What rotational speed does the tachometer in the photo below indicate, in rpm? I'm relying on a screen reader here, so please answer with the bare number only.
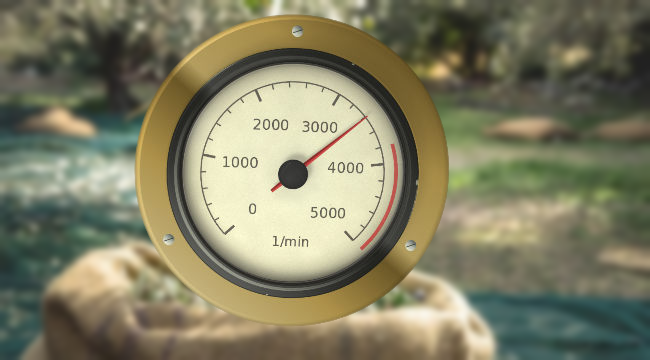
3400
